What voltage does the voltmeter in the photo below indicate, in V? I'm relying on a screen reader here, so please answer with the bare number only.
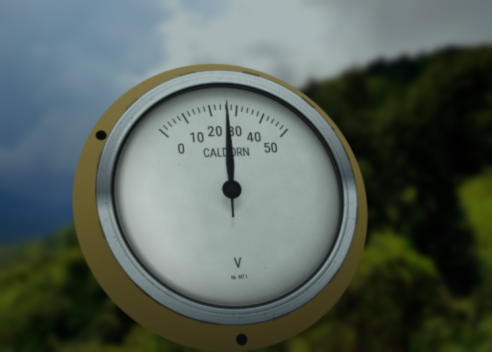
26
